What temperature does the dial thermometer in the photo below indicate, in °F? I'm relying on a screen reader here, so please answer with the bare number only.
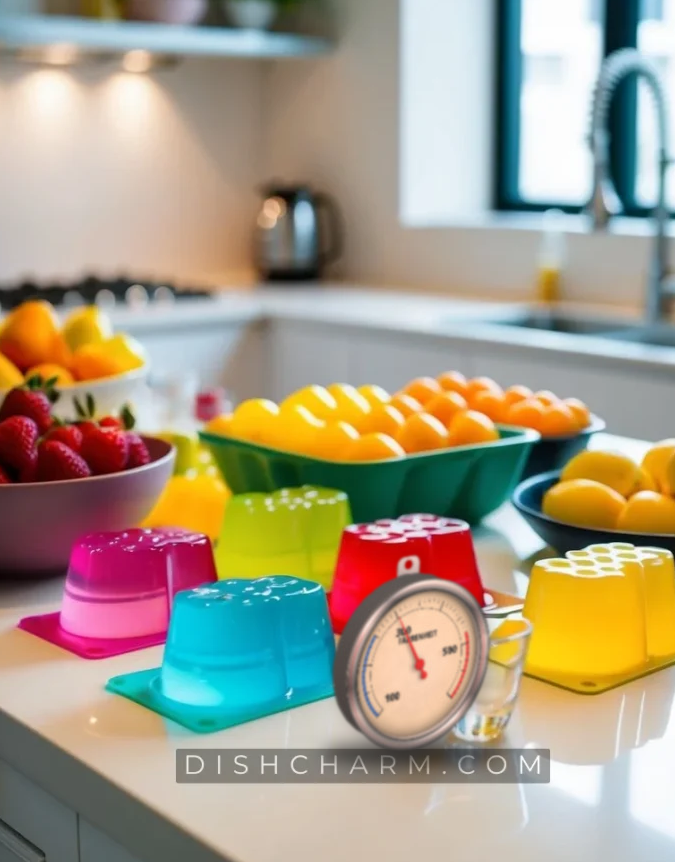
300
